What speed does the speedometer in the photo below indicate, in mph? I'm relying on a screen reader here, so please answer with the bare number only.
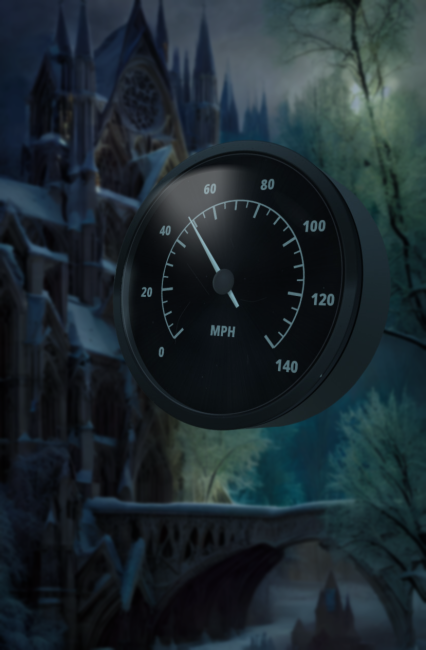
50
